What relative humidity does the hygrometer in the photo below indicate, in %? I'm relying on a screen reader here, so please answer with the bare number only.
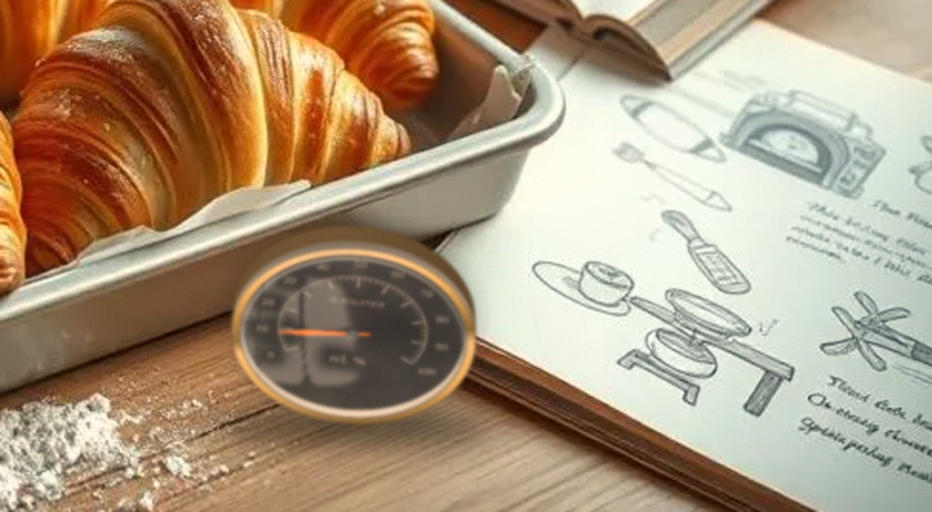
10
